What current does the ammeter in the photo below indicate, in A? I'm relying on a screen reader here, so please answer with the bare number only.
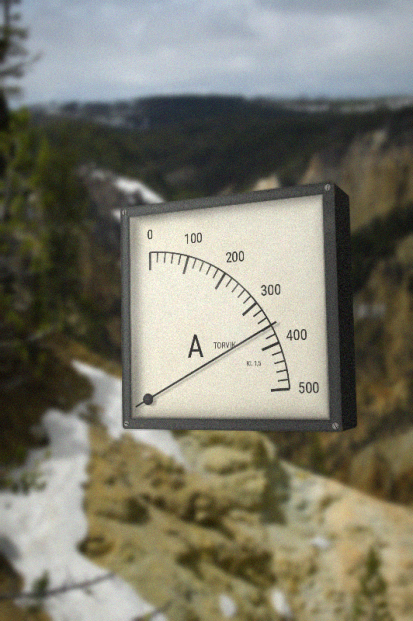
360
